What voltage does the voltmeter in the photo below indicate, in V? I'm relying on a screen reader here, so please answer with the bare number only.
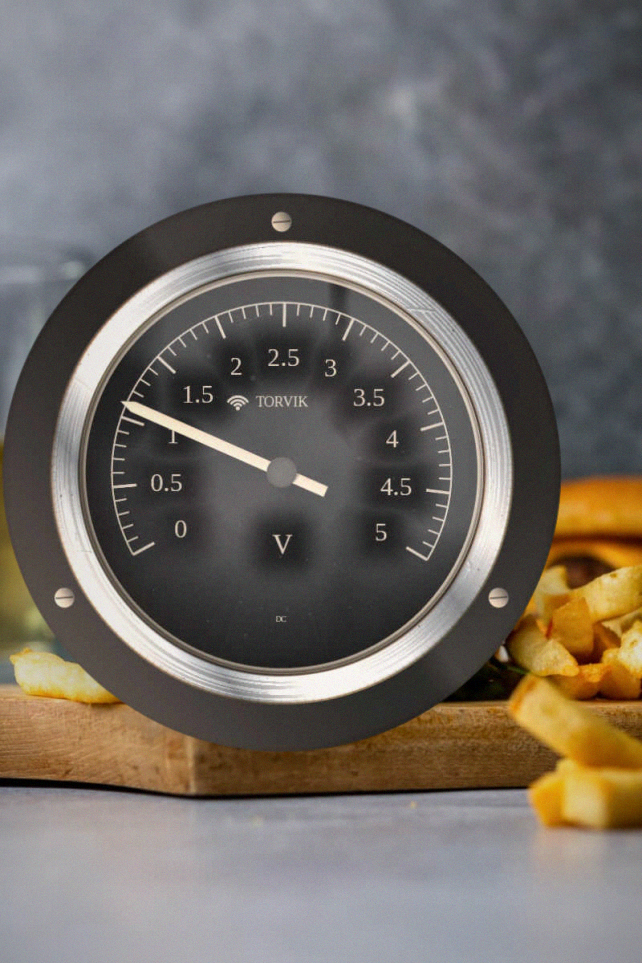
1.1
